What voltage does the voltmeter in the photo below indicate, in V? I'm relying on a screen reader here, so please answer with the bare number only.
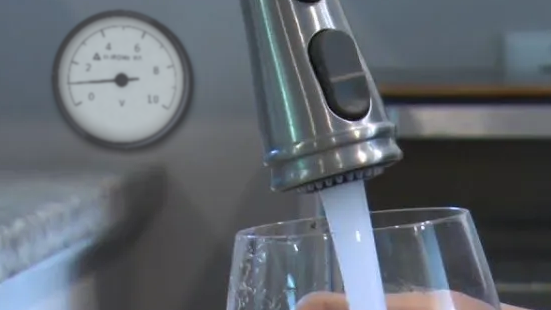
1
